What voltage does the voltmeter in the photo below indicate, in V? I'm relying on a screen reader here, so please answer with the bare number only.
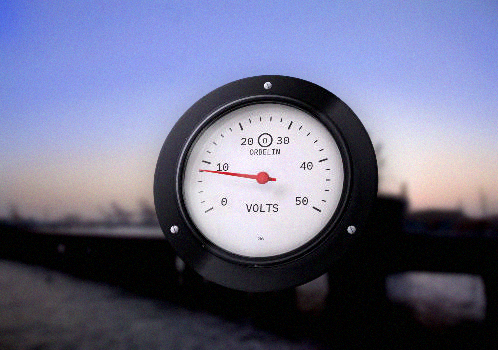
8
